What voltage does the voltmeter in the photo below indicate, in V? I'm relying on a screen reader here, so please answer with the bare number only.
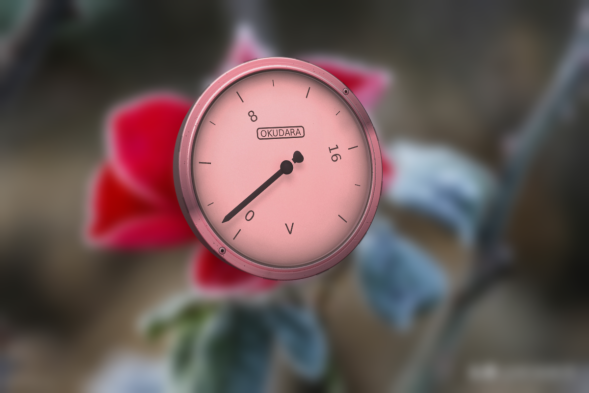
1
